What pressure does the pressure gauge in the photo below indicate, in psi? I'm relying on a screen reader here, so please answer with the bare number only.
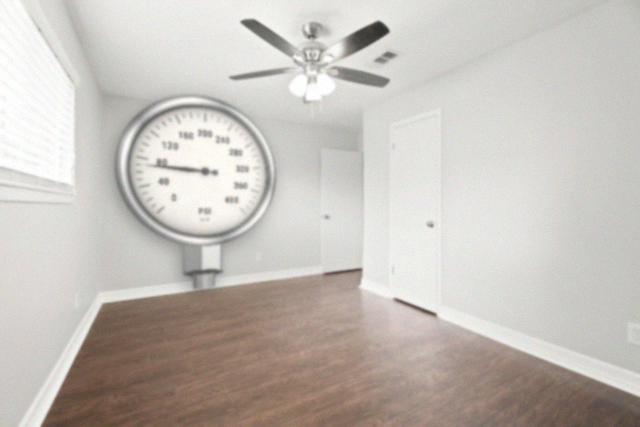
70
